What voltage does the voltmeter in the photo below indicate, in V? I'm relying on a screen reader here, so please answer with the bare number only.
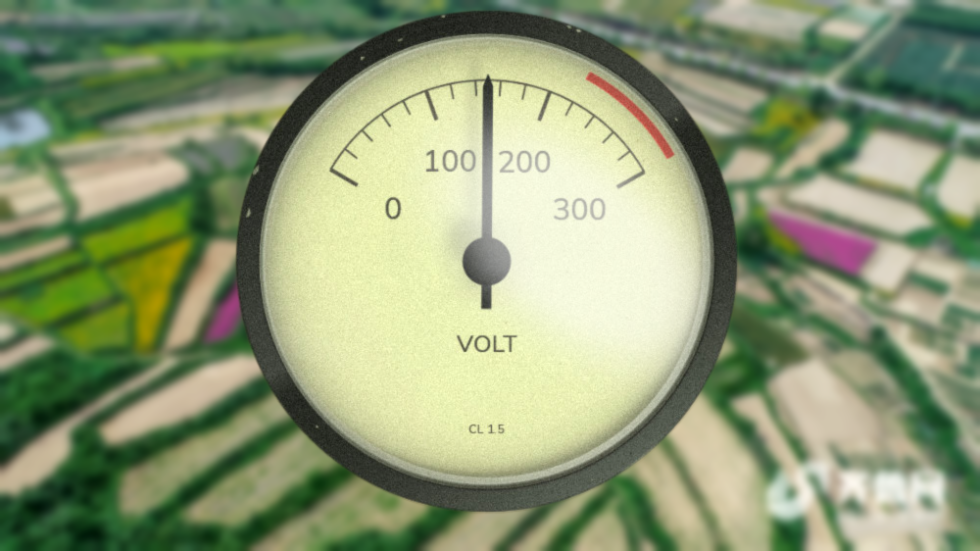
150
